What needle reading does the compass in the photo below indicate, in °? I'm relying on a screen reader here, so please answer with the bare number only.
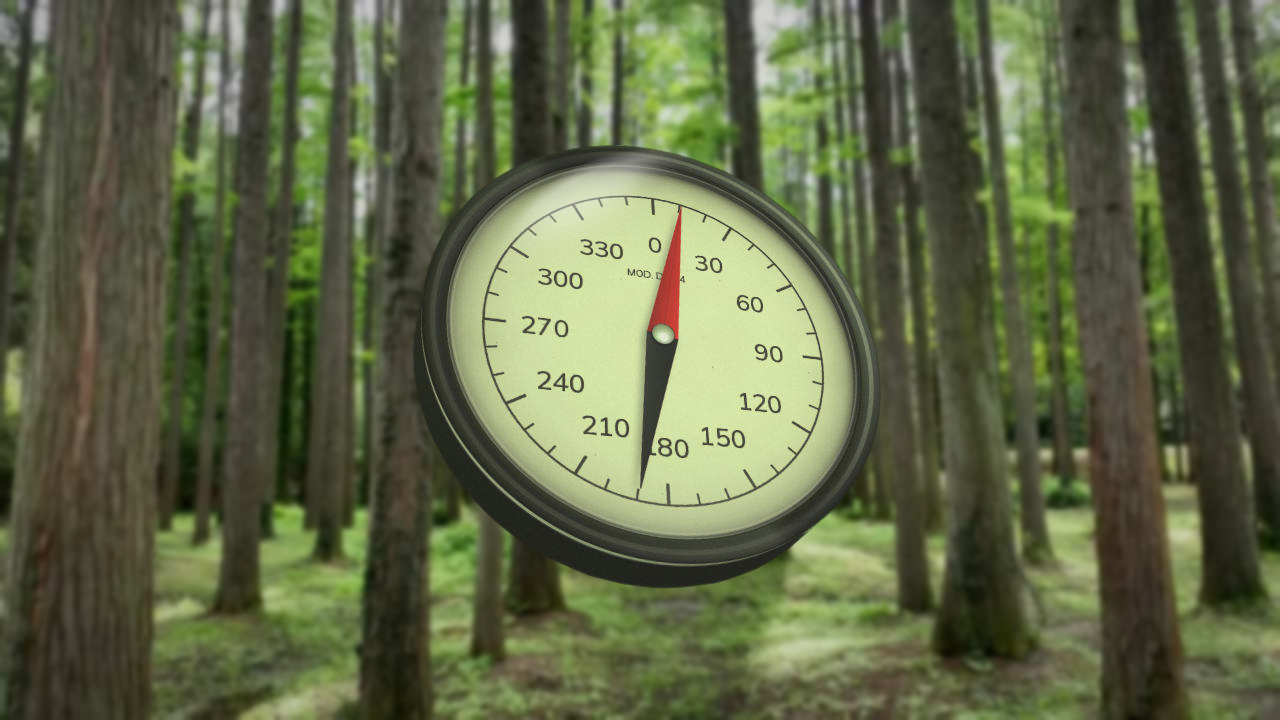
10
